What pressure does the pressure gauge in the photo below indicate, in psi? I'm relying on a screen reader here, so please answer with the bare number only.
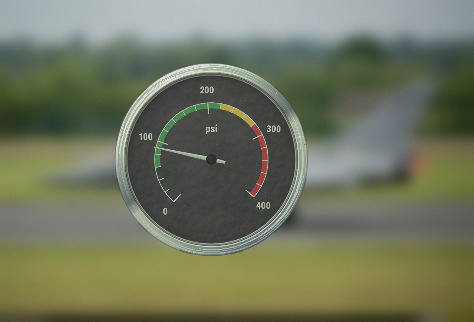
90
